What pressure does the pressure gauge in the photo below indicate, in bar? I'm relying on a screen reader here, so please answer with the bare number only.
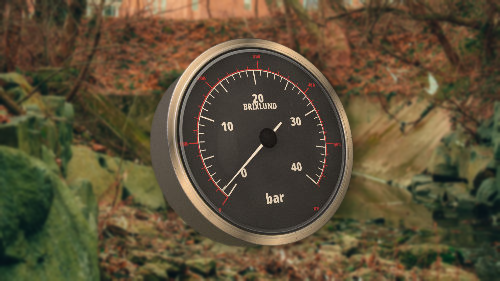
1
